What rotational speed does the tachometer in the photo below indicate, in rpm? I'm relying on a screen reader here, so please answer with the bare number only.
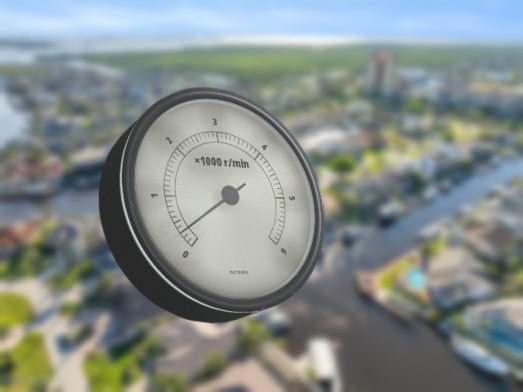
300
